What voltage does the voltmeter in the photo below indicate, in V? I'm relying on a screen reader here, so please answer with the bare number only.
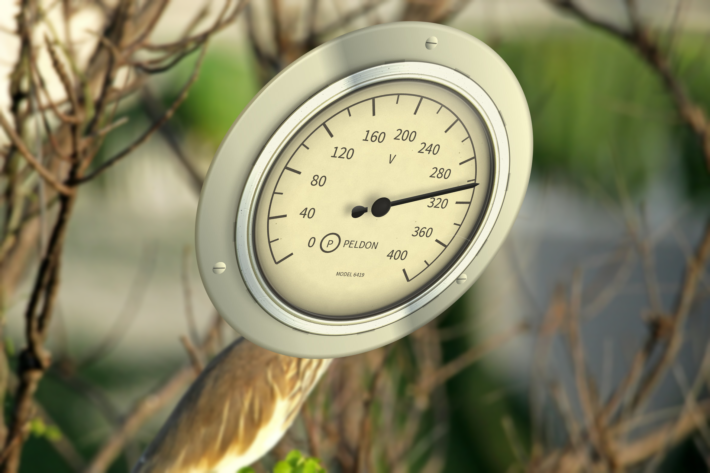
300
